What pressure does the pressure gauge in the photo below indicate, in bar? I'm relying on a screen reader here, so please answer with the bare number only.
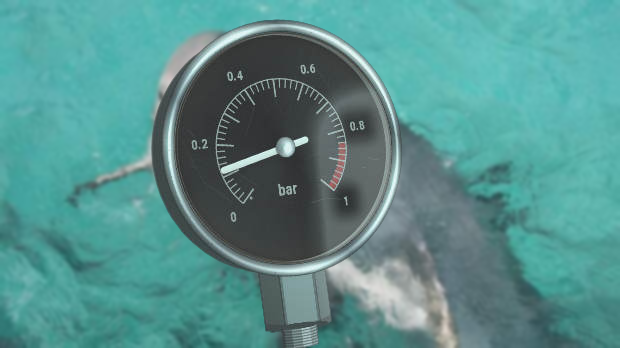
0.12
